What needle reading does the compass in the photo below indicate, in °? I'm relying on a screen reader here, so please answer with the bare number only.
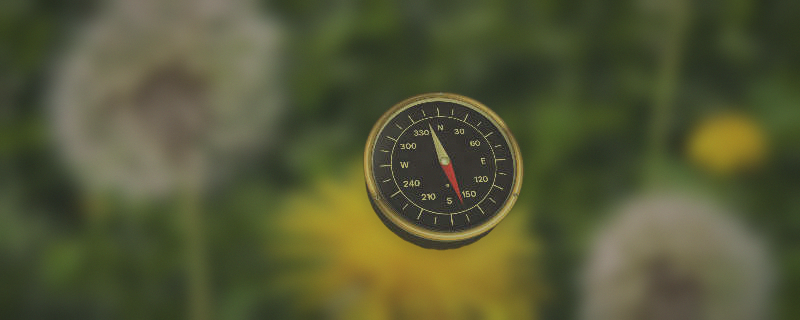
165
